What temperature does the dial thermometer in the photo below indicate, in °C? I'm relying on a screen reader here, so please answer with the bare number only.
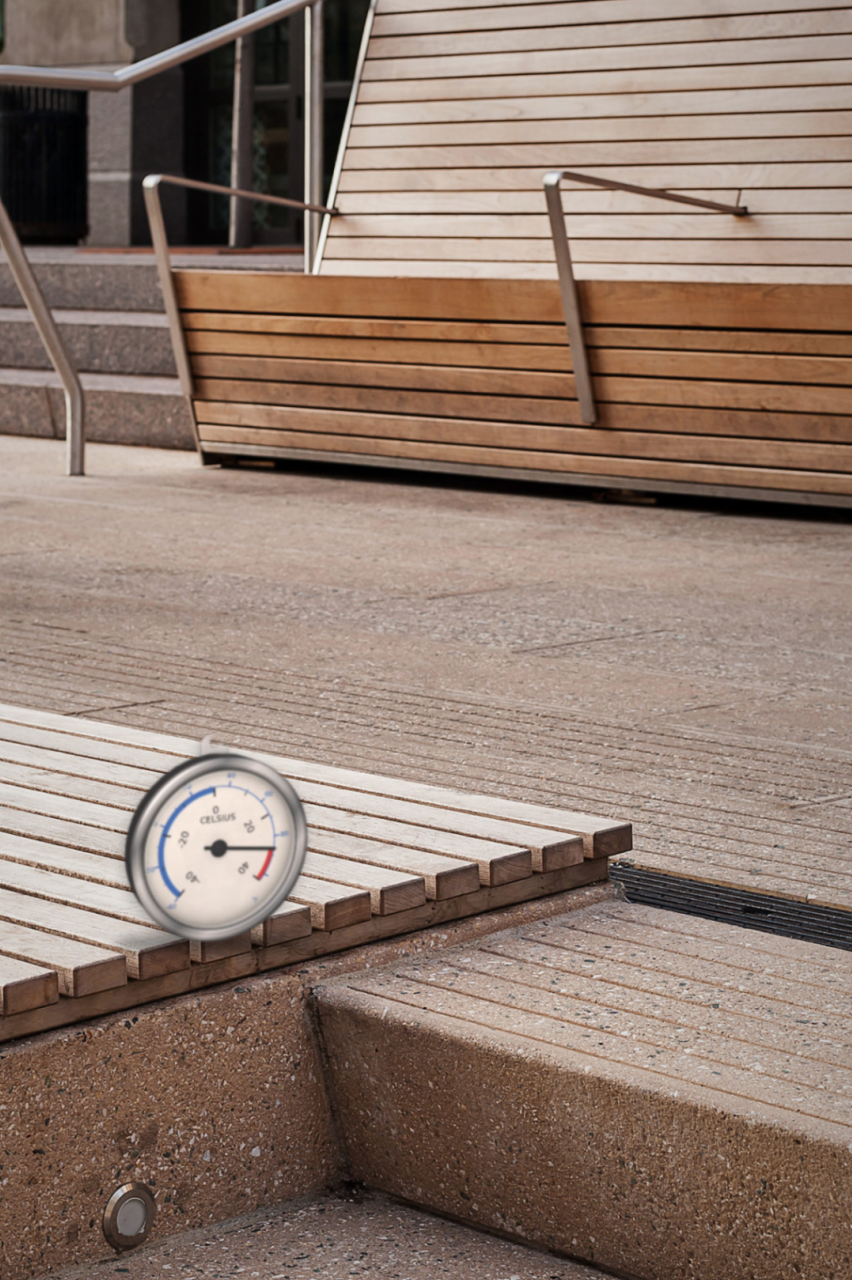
30
